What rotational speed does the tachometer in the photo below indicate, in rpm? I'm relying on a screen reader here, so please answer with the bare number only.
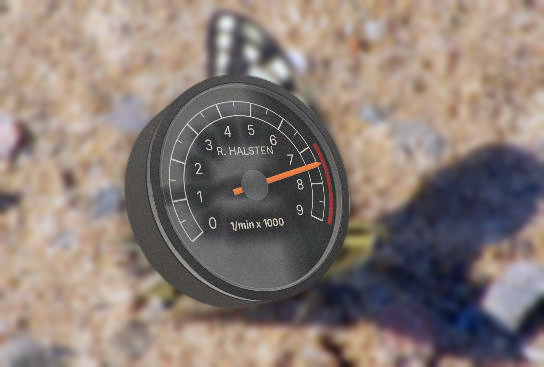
7500
